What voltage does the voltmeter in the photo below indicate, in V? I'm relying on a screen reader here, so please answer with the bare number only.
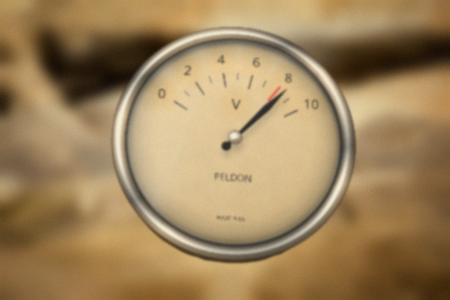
8.5
